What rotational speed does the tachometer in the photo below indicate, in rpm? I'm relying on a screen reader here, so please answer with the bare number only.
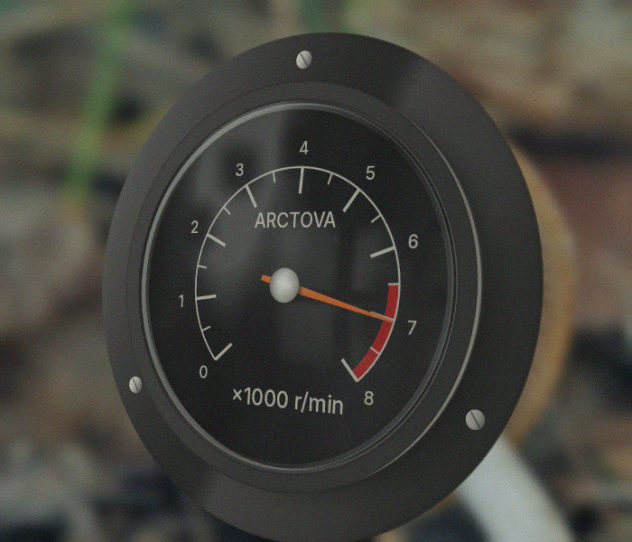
7000
